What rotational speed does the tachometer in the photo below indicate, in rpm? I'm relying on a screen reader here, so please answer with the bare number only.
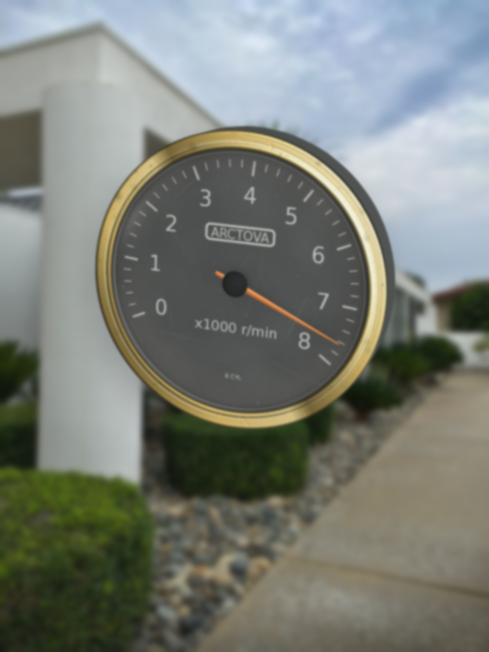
7600
